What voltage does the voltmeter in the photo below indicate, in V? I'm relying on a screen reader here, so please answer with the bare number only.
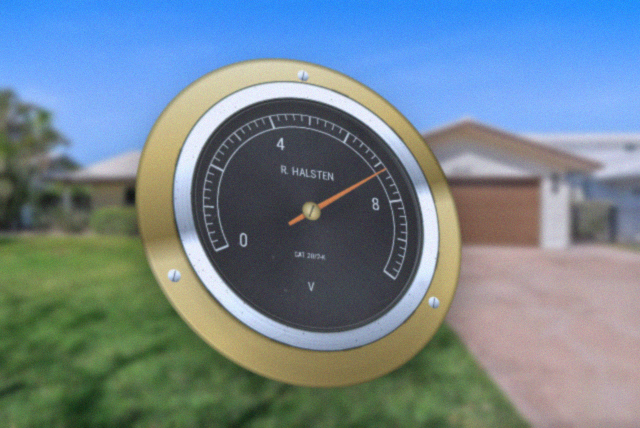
7.2
